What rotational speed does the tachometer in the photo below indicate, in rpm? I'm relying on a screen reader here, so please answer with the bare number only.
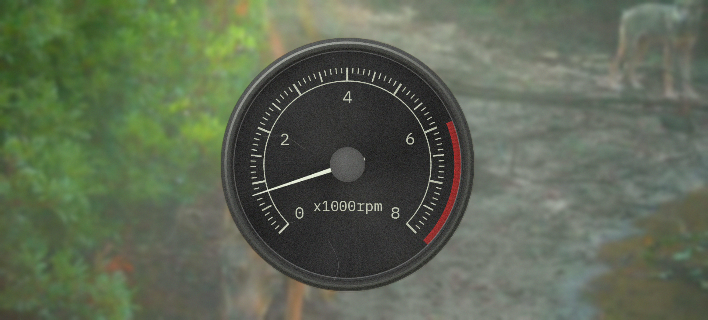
800
